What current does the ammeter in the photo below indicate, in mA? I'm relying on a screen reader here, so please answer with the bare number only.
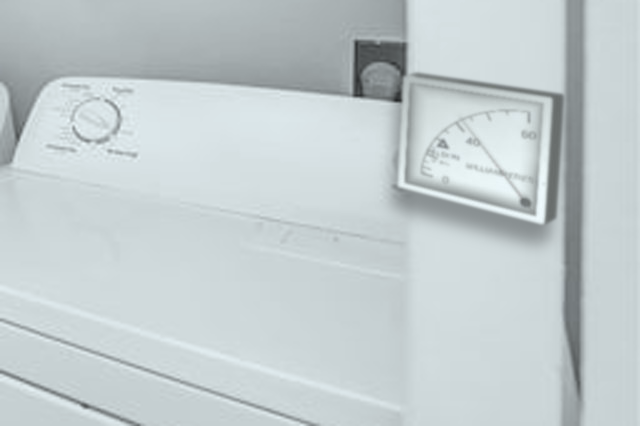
42.5
